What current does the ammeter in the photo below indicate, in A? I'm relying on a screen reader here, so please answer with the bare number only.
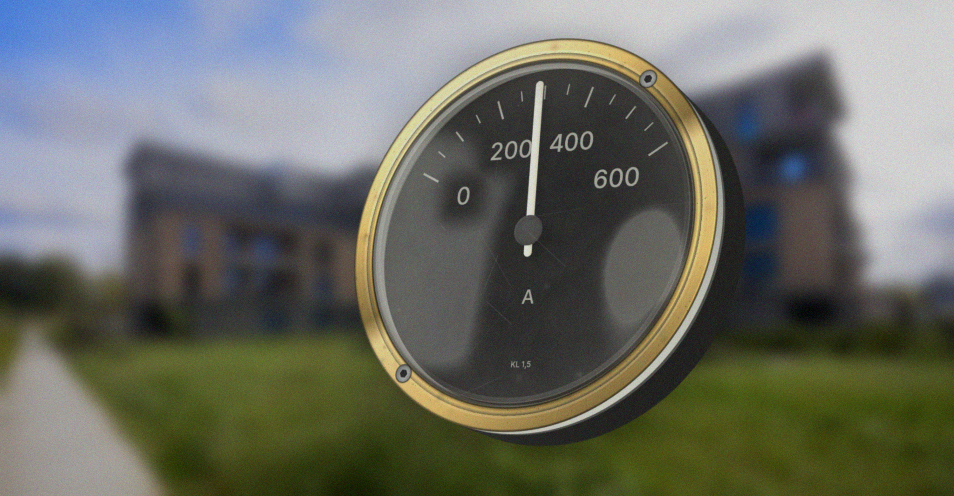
300
